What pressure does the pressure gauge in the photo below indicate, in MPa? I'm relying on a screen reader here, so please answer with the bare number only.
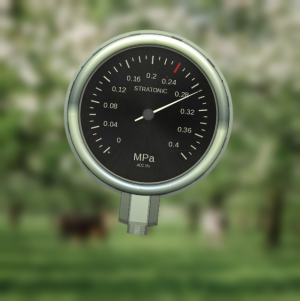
0.29
